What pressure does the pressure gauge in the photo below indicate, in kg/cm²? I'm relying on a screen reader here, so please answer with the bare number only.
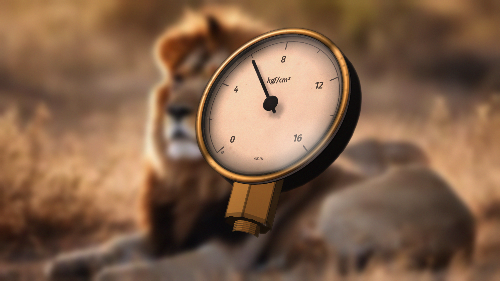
6
